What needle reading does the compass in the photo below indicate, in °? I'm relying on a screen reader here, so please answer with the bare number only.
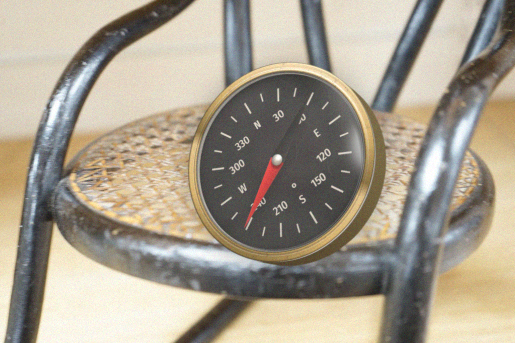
240
